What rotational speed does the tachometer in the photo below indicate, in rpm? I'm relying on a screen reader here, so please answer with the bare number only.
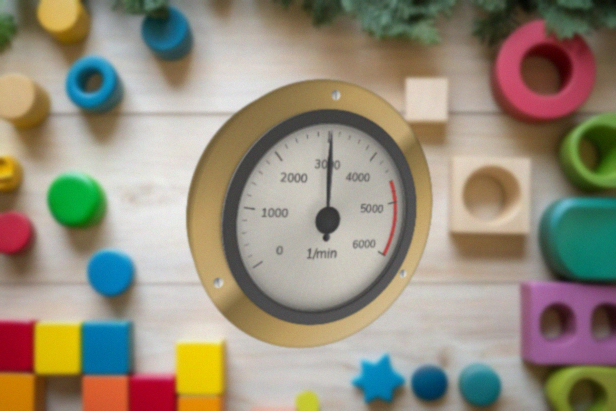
3000
